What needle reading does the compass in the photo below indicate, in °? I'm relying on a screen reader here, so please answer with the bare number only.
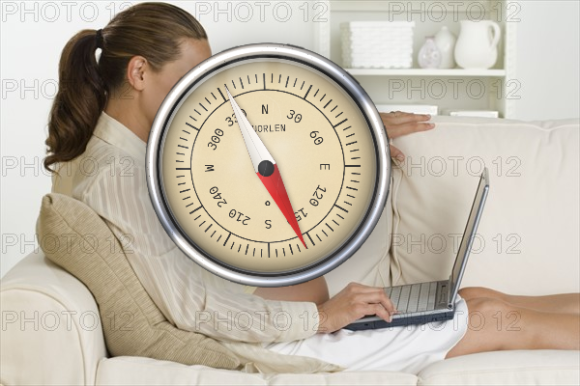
155
